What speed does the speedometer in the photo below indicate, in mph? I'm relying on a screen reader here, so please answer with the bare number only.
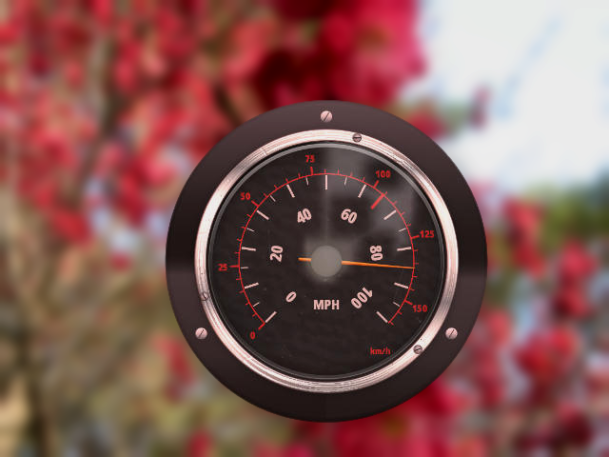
85
